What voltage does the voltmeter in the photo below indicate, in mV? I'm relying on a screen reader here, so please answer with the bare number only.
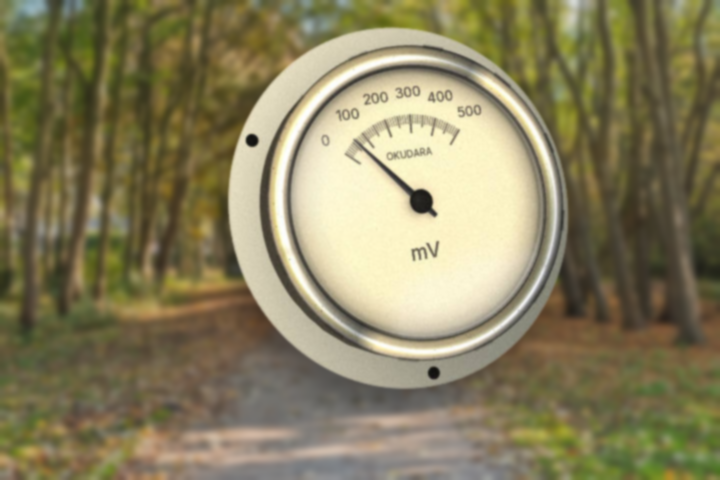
50
